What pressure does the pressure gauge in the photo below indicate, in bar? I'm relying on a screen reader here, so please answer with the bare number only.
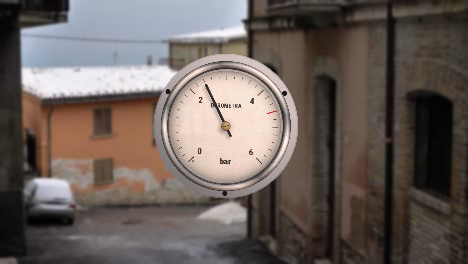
2.4
